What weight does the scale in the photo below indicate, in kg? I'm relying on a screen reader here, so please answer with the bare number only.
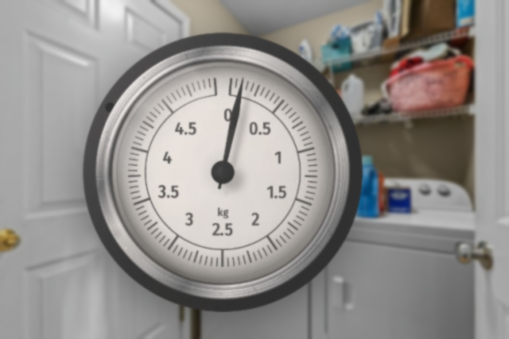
0.1
